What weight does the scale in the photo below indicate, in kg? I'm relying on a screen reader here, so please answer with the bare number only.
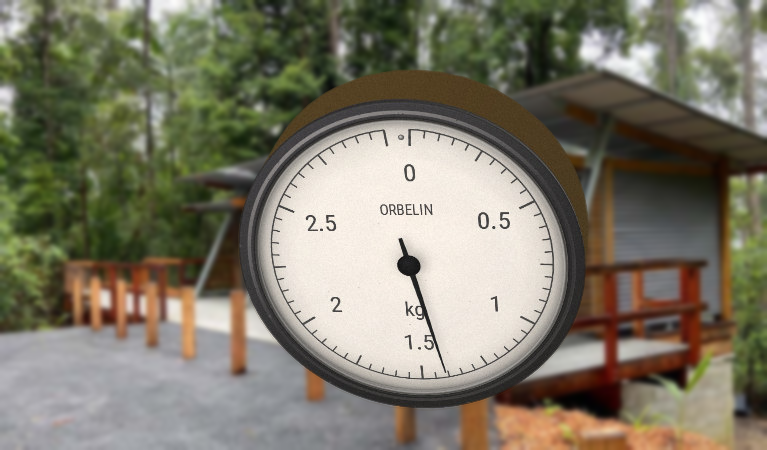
1.4
